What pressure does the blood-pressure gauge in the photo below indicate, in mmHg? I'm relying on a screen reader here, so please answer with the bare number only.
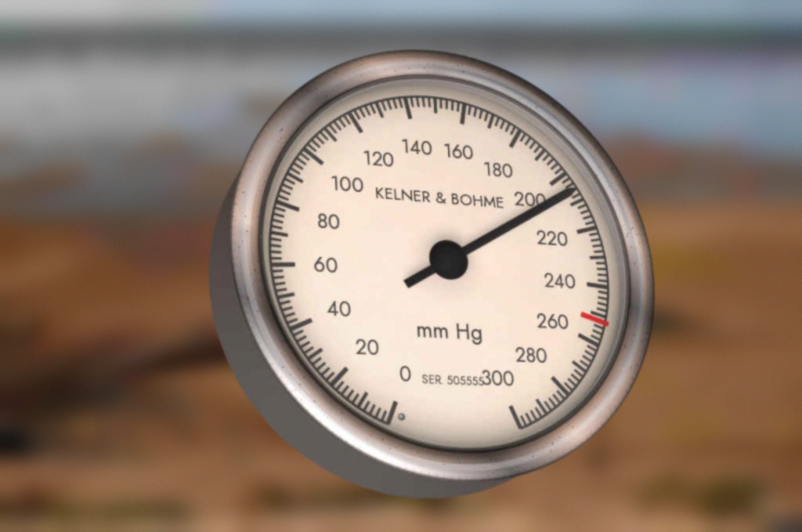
206
